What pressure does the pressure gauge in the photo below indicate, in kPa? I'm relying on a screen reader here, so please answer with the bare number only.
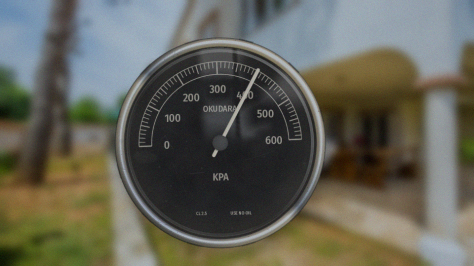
400
